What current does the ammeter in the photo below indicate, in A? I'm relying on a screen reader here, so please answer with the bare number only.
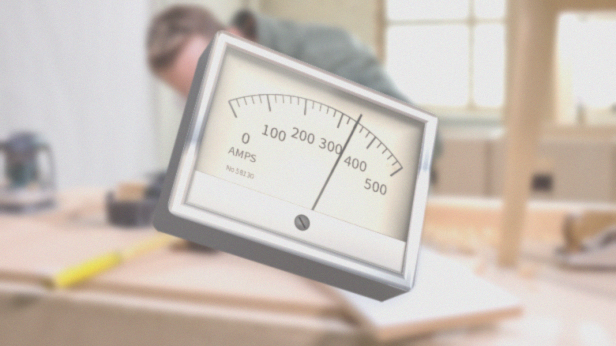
340
